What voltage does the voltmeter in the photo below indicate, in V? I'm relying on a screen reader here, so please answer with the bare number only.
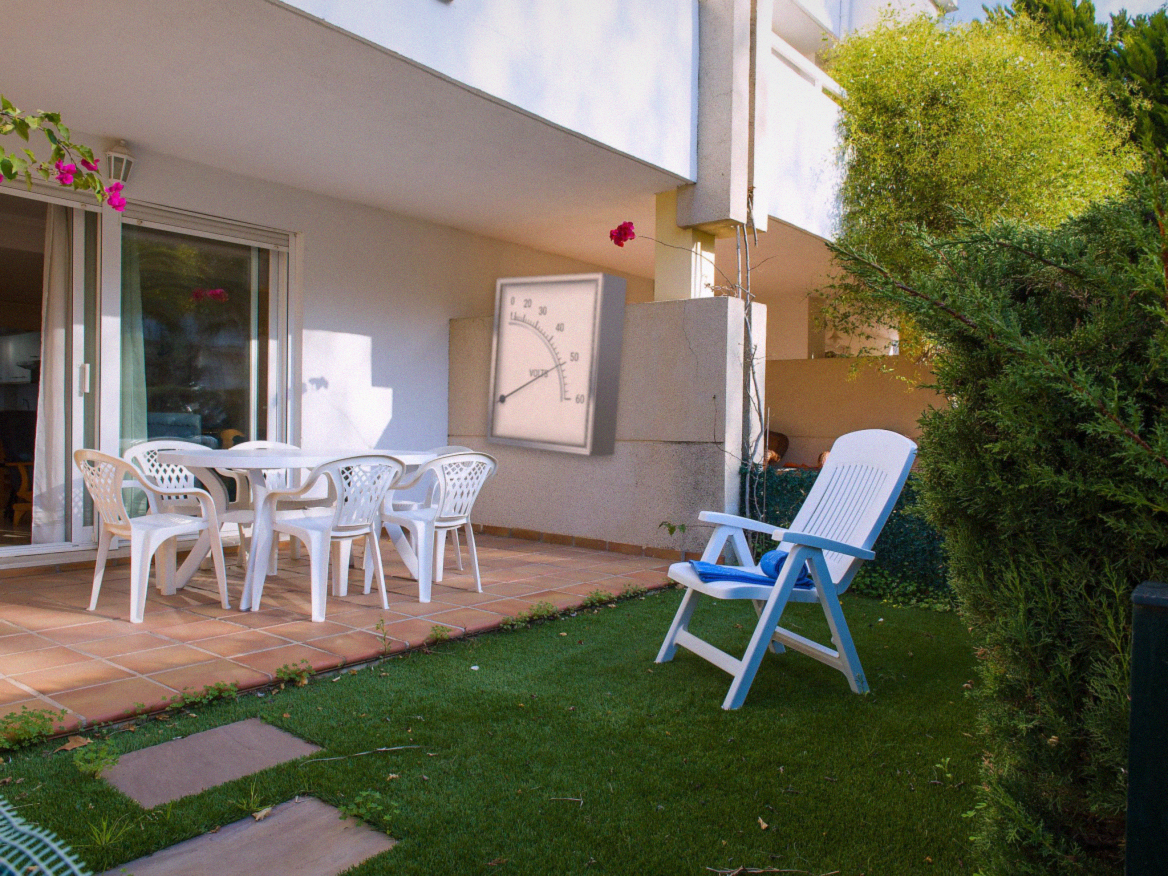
50
